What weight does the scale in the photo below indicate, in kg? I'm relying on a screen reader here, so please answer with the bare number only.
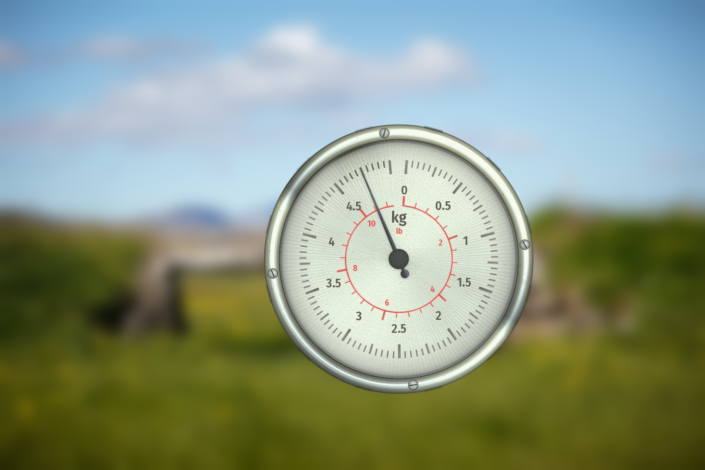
4.75
